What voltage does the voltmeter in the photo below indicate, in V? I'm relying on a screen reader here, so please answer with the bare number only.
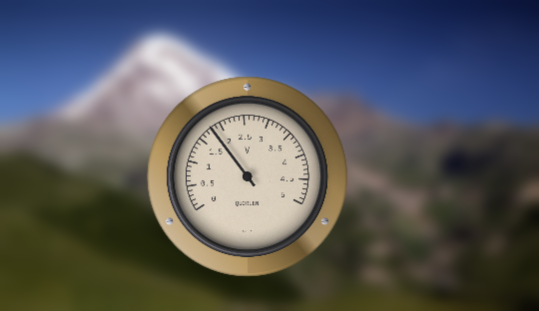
1.8
